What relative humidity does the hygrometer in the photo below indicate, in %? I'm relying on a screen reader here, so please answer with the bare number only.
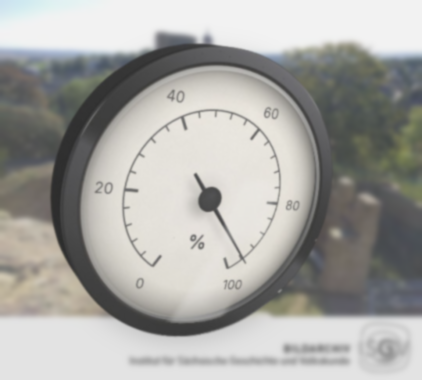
96
